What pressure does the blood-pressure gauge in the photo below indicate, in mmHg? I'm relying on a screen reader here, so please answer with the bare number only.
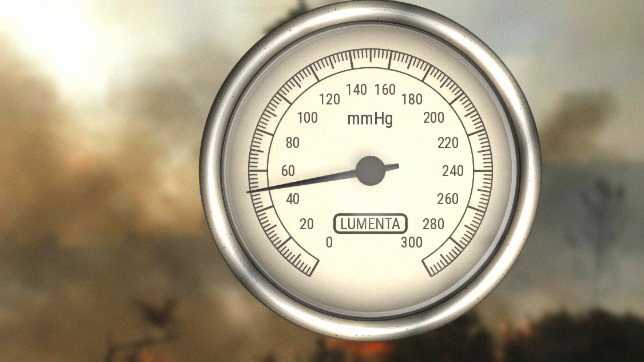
50
